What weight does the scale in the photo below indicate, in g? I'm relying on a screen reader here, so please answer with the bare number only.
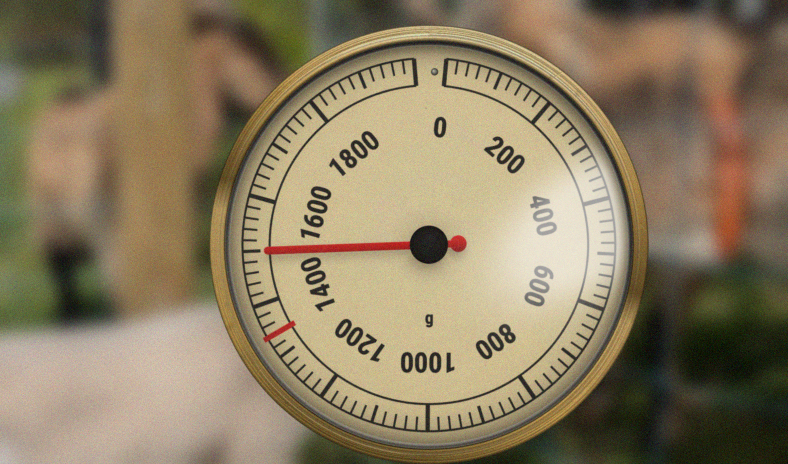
1500
